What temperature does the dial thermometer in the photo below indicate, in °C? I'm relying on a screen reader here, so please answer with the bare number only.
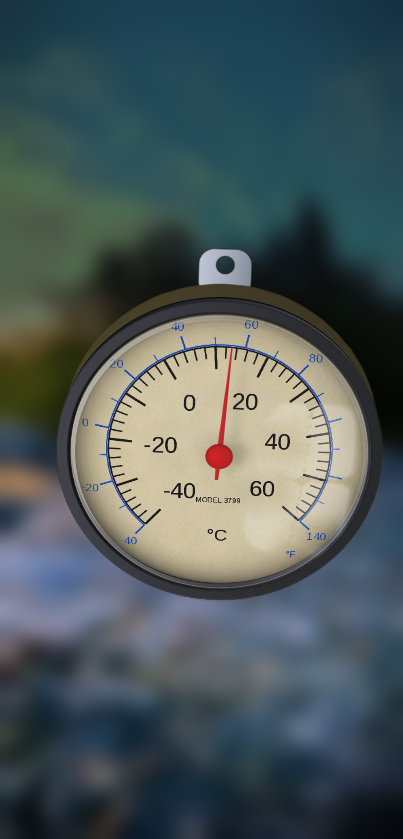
13
